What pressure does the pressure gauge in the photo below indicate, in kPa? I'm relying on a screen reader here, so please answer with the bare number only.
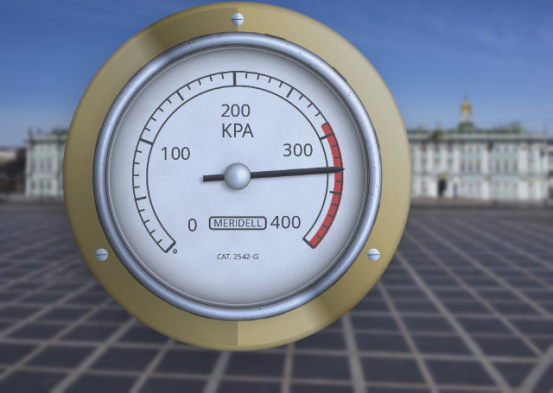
330
